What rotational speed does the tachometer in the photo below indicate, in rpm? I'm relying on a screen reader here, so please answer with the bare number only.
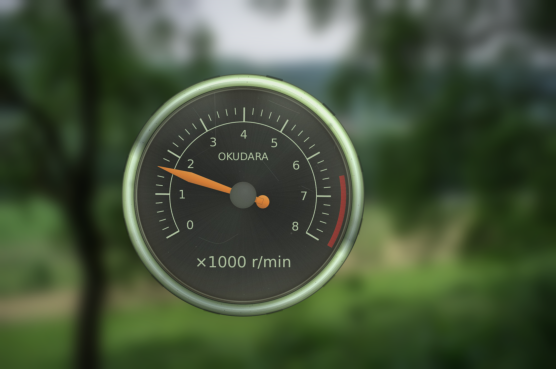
1600
